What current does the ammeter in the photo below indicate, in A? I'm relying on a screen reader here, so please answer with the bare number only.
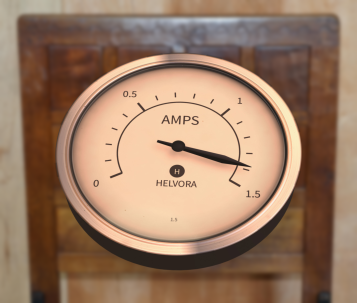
1.4
